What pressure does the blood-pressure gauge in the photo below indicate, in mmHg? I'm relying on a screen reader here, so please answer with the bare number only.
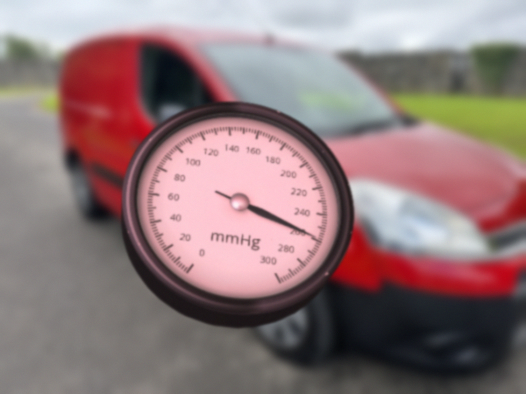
260
